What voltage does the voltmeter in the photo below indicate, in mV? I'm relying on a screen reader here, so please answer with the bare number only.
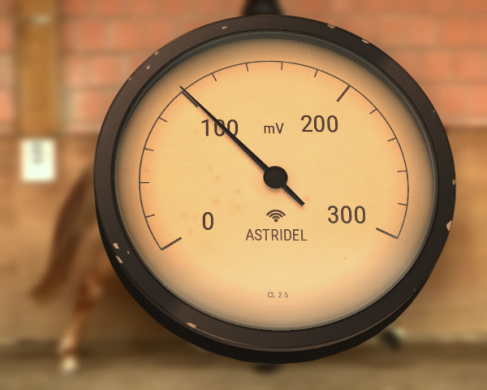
100
